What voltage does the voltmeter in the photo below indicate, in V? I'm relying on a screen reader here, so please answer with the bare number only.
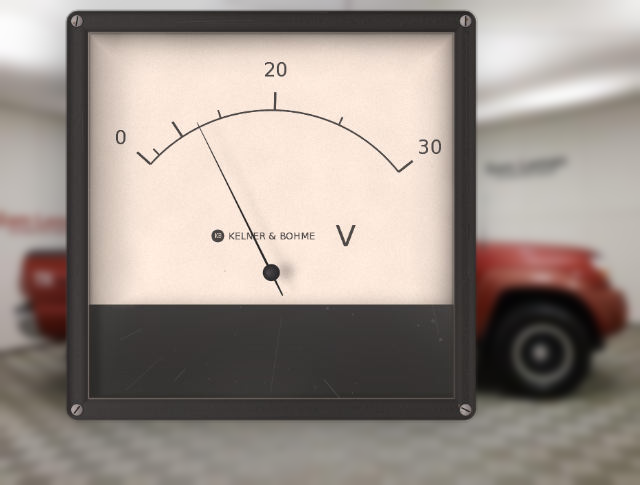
12.5
